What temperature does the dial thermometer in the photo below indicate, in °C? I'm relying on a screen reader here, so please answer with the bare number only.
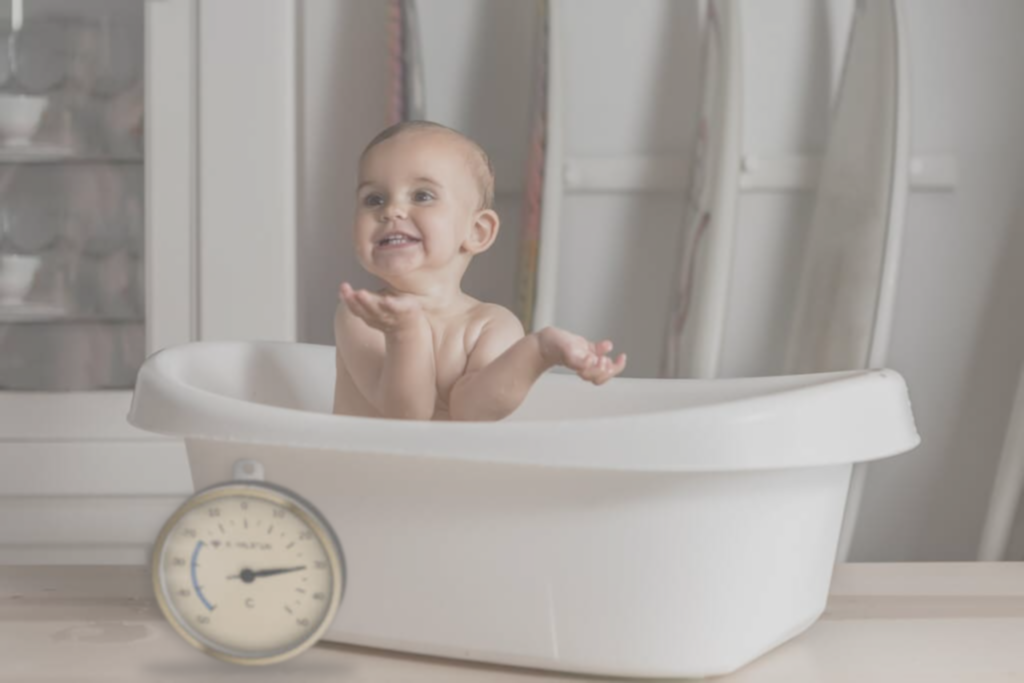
30
